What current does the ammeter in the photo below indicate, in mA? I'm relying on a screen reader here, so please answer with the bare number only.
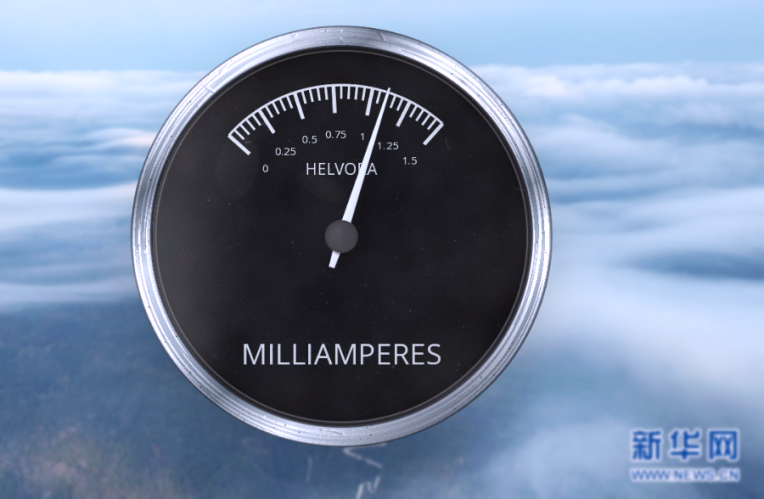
1.1
